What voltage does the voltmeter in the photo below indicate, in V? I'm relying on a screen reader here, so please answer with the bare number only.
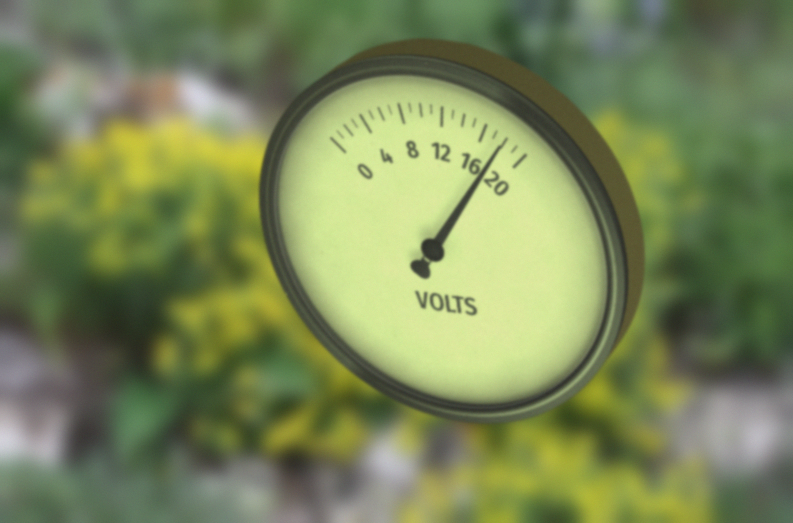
18
